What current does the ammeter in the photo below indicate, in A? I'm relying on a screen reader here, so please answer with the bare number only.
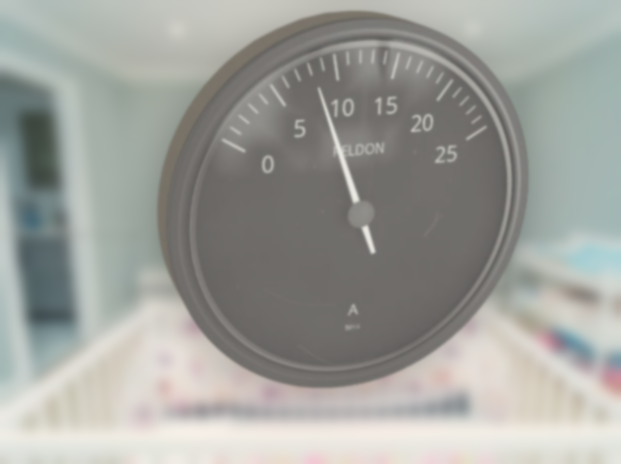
8
